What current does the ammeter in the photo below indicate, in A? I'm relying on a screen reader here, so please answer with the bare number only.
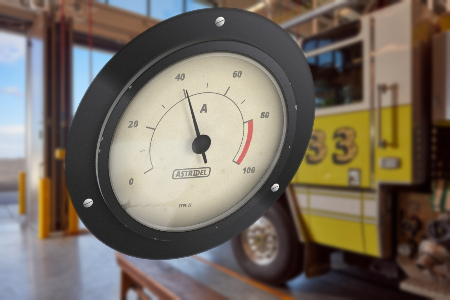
40
